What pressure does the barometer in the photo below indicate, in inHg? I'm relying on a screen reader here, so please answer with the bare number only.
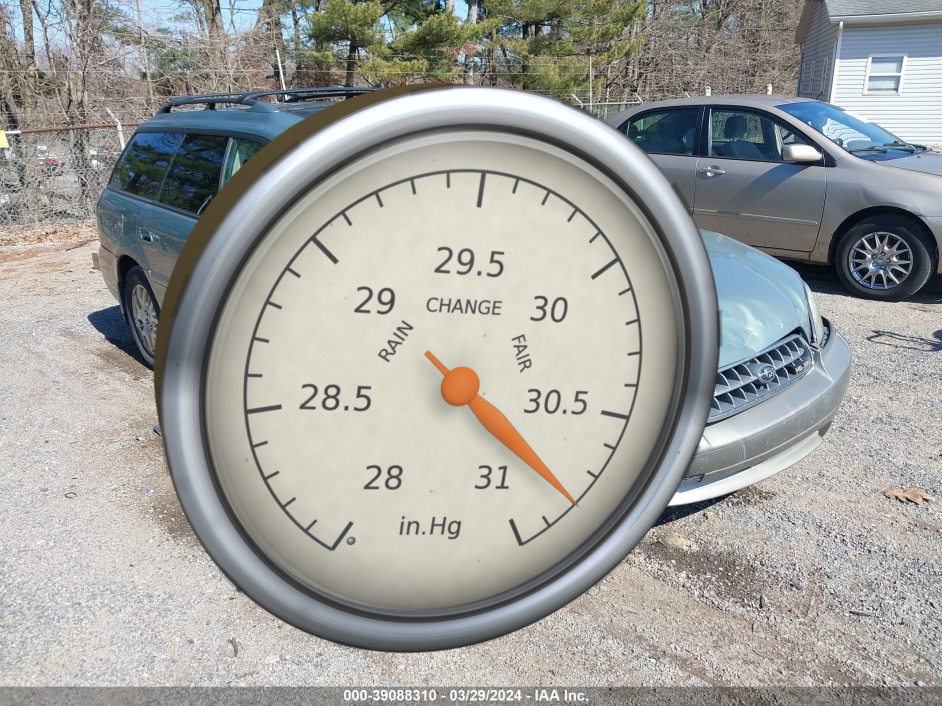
30.8
